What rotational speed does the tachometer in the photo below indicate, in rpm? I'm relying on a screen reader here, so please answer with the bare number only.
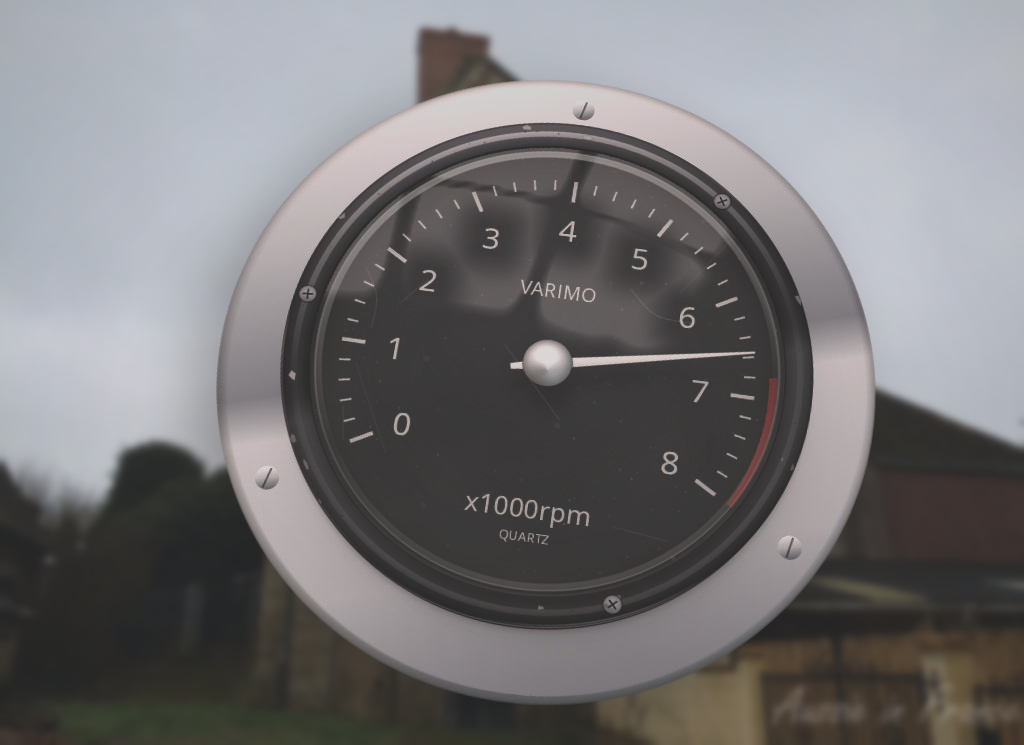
6600
